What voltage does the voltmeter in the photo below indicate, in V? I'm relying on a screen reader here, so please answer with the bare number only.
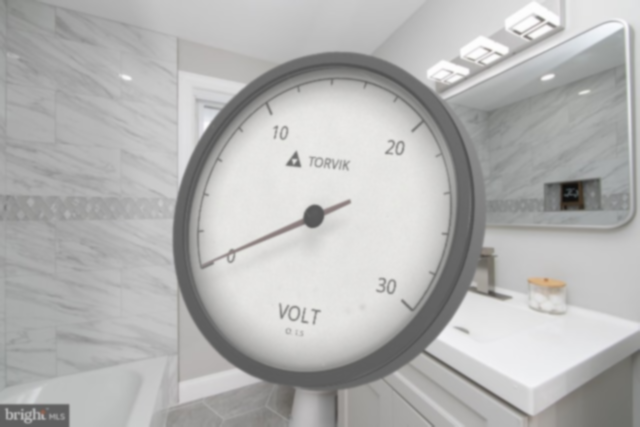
0
